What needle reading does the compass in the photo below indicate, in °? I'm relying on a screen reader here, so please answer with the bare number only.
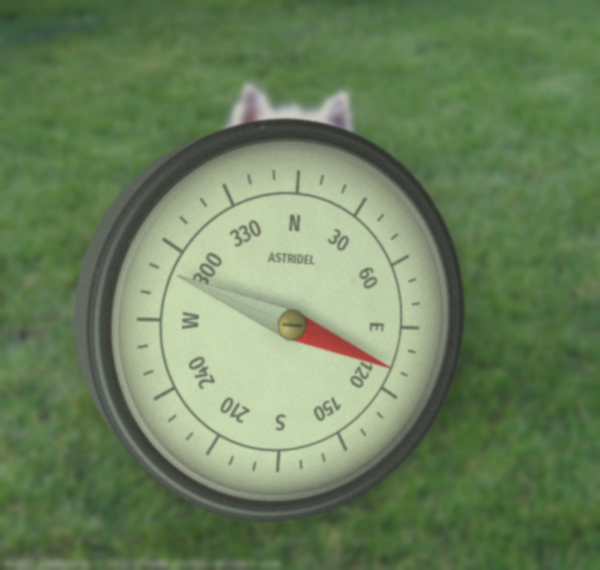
110
